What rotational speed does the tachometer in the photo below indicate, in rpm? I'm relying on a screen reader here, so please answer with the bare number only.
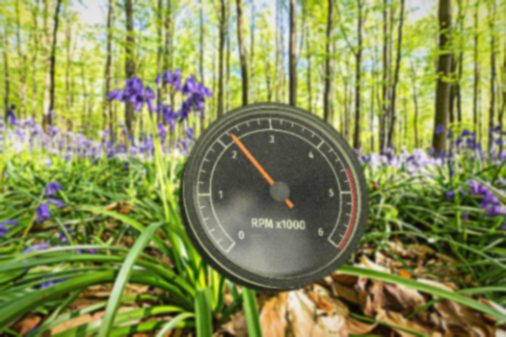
2200
